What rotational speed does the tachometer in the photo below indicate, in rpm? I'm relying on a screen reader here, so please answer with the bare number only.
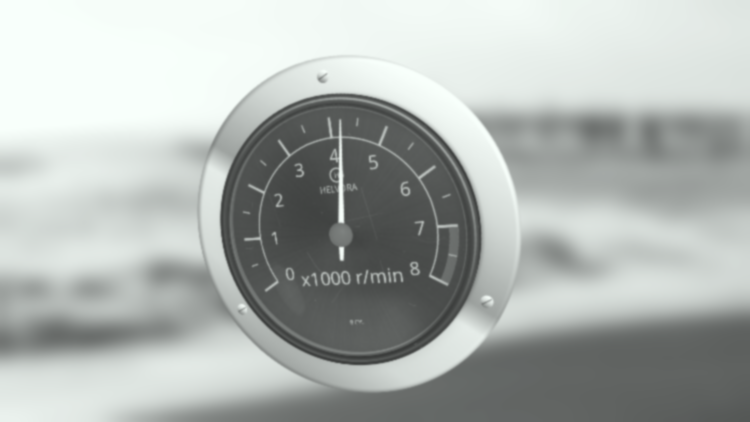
4250
